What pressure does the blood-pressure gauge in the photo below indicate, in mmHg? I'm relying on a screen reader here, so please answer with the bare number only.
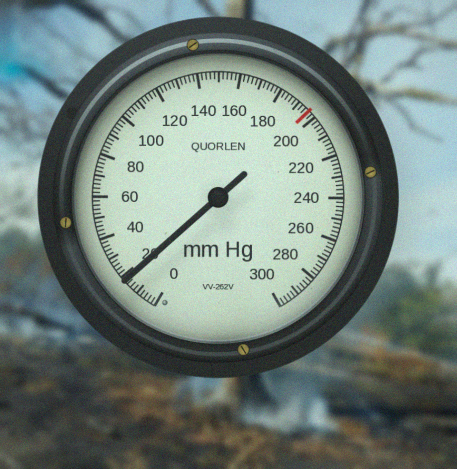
18
